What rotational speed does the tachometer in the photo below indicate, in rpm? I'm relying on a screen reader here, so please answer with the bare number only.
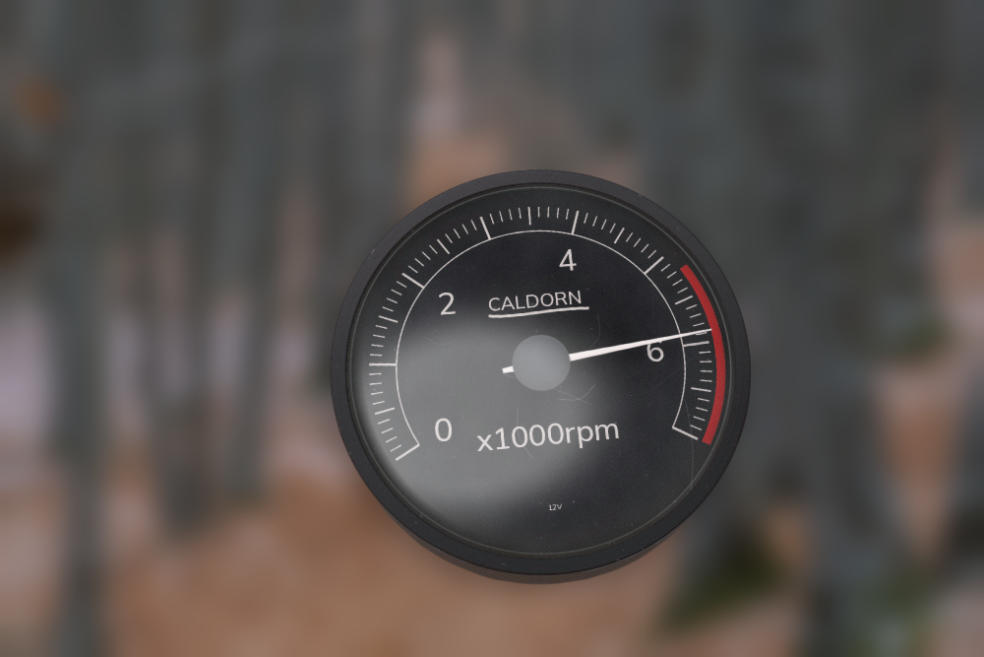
5900
